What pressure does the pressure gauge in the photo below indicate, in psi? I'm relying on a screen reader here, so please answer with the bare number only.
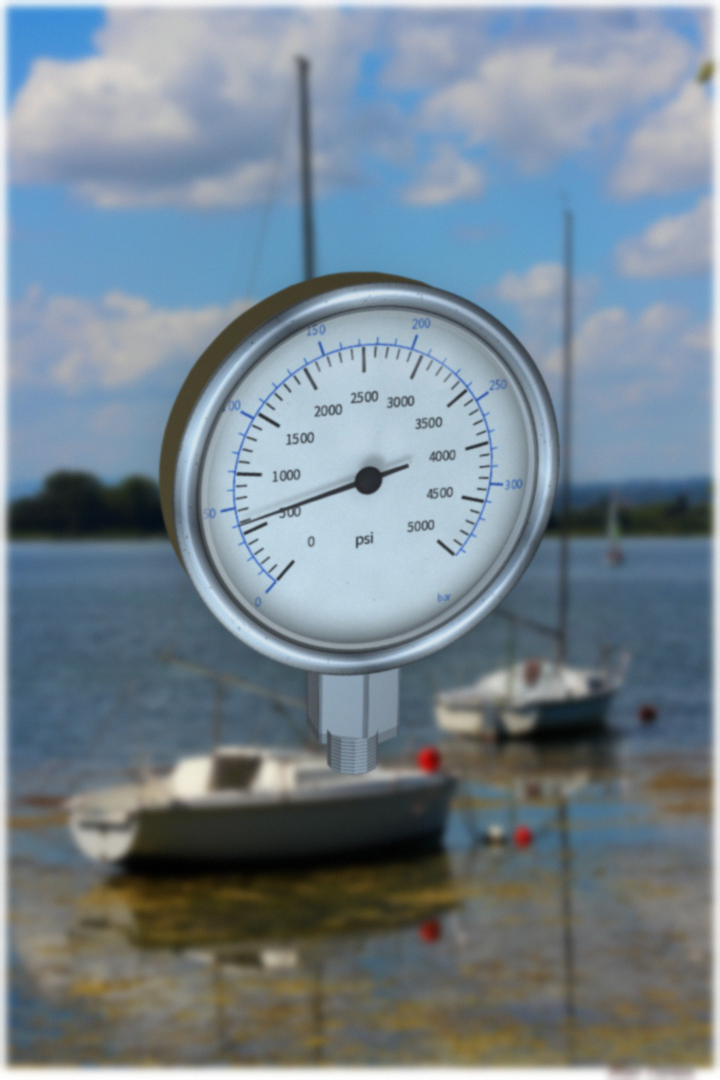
600
